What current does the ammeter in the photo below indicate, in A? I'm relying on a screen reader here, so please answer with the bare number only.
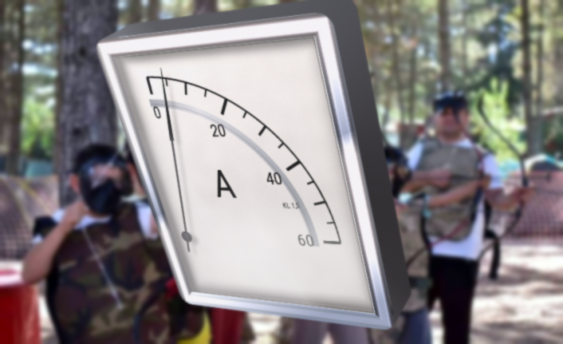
5
